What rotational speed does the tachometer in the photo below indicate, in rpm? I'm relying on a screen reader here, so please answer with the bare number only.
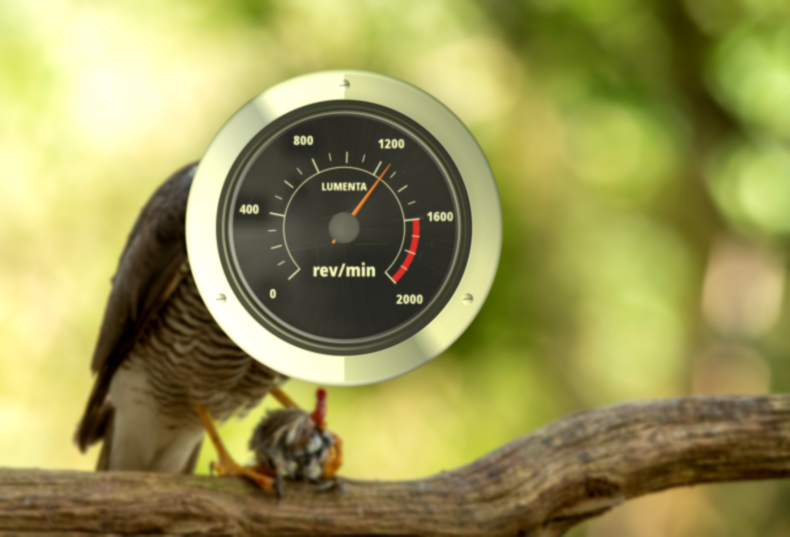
1250
